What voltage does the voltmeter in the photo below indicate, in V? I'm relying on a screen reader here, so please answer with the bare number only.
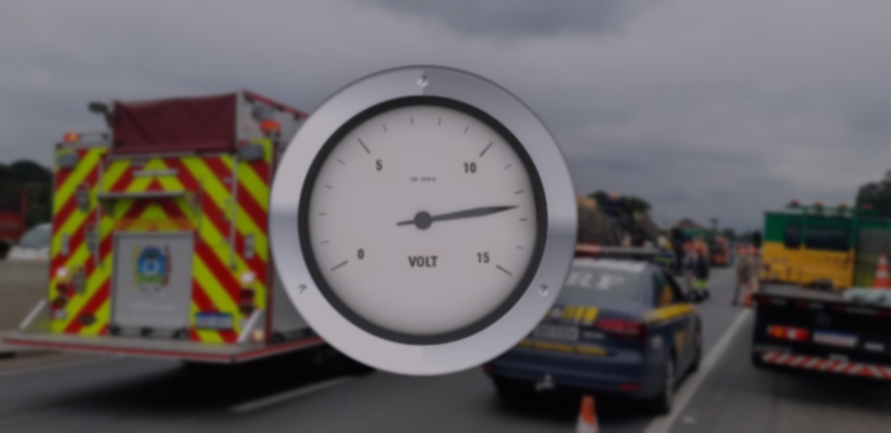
12.5
